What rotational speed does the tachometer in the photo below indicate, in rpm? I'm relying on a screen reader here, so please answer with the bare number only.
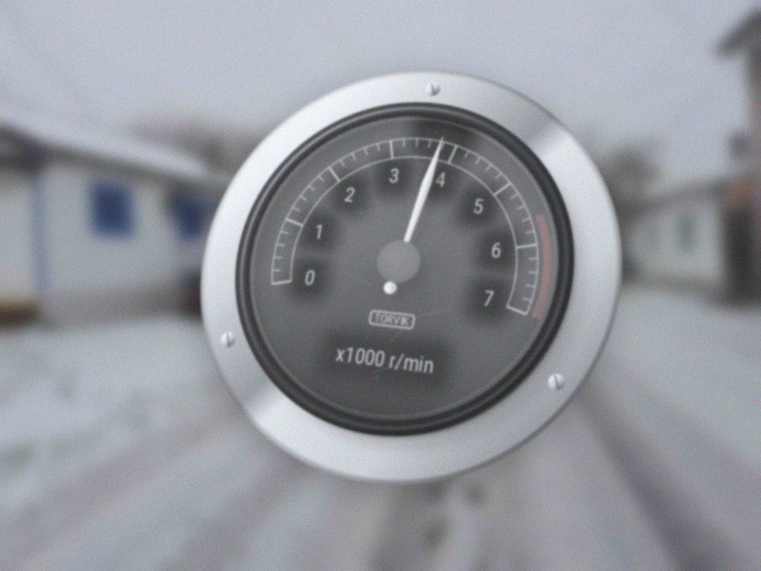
3800
